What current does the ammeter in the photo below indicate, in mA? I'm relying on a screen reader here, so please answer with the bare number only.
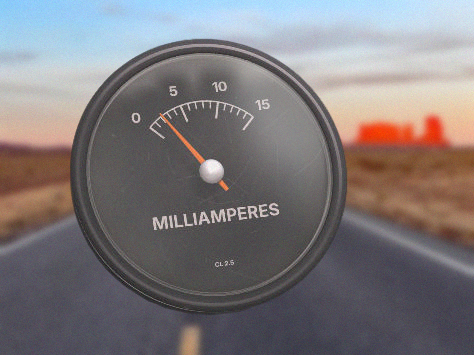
2
